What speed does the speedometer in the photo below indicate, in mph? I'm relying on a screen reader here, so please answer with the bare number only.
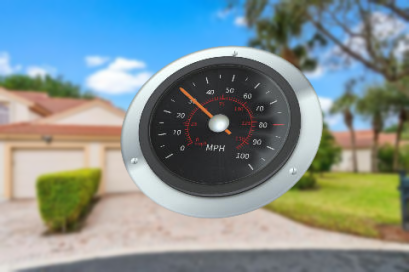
30
